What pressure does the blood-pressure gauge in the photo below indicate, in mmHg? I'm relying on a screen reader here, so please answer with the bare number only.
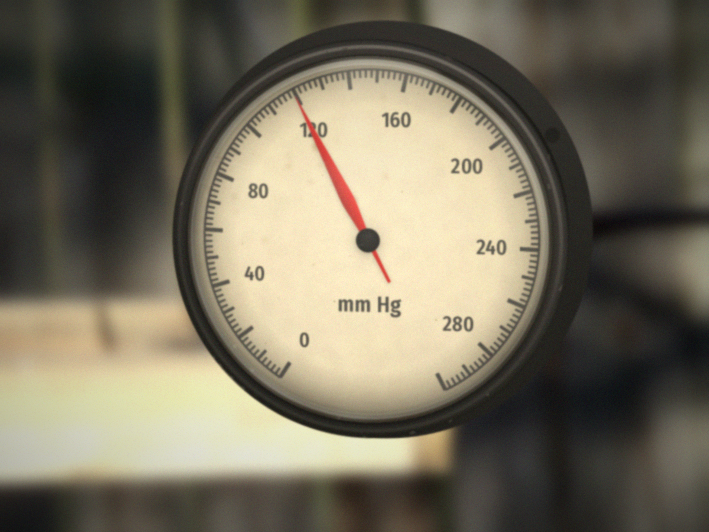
120
